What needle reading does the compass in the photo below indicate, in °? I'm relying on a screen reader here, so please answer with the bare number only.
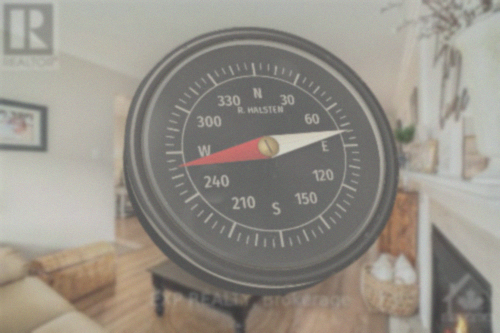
260
